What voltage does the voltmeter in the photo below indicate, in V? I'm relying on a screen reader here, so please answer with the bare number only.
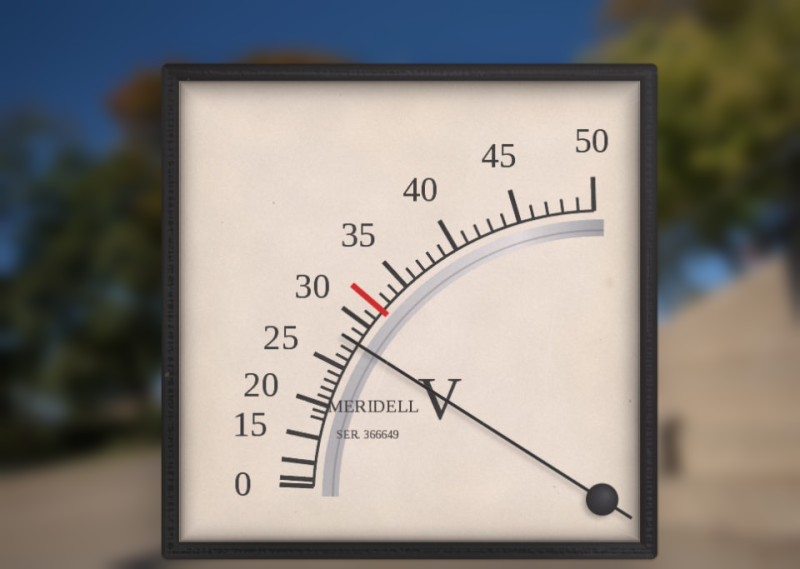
28
